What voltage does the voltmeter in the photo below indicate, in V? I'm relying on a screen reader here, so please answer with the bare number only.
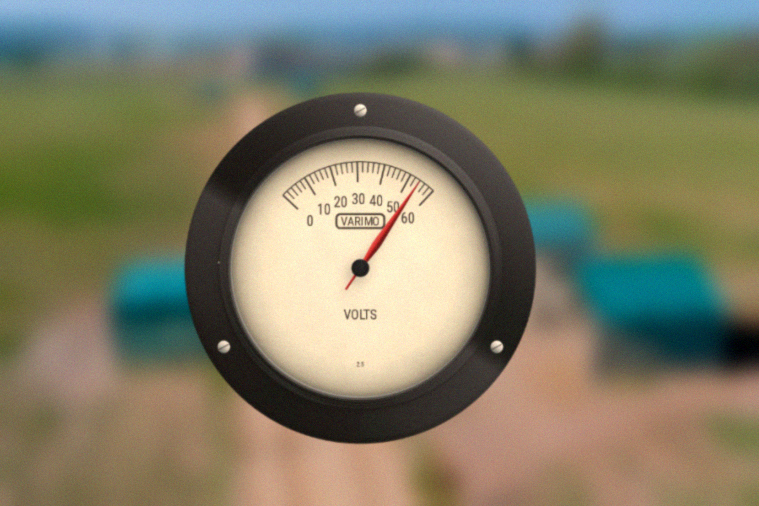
54
